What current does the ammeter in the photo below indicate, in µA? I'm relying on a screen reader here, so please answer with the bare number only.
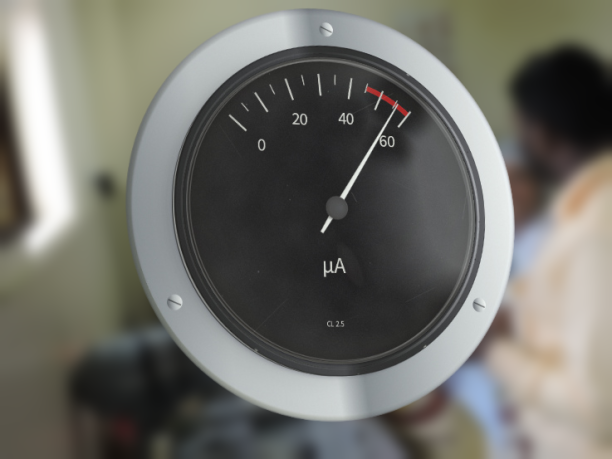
55
